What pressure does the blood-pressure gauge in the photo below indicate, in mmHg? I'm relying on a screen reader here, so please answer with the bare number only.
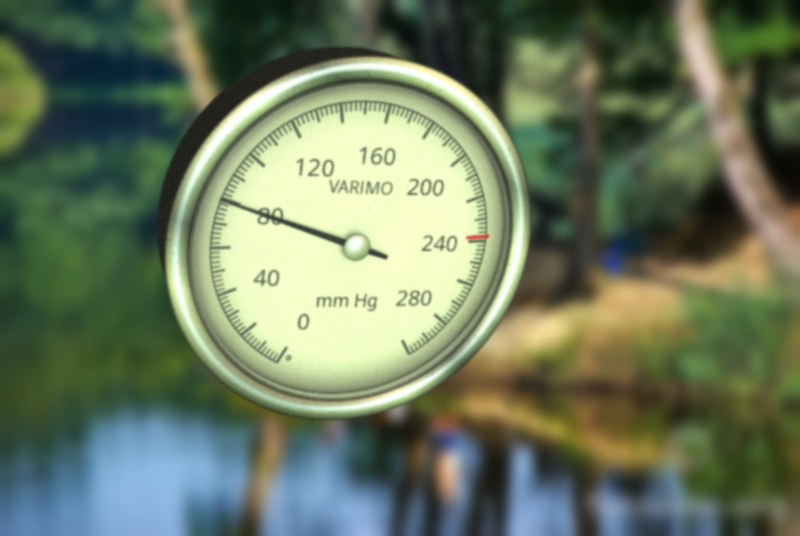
80
